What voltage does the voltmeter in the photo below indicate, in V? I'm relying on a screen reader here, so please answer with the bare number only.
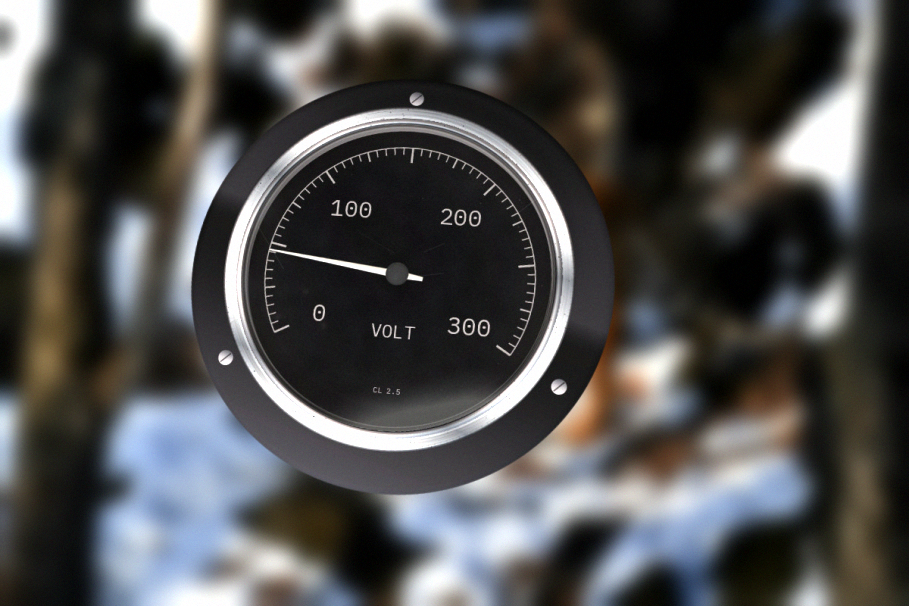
45
